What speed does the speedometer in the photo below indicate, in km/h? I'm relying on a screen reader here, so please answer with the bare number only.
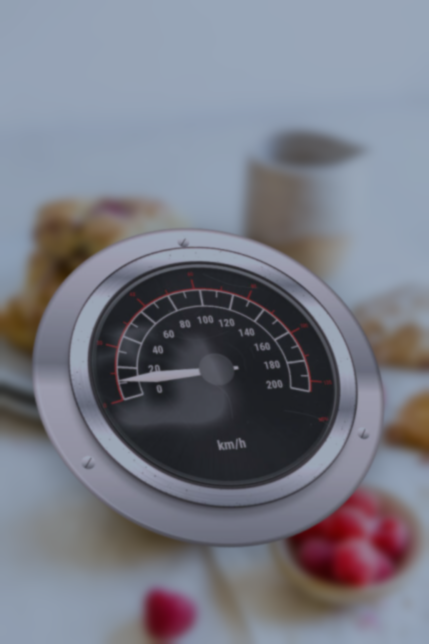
10
